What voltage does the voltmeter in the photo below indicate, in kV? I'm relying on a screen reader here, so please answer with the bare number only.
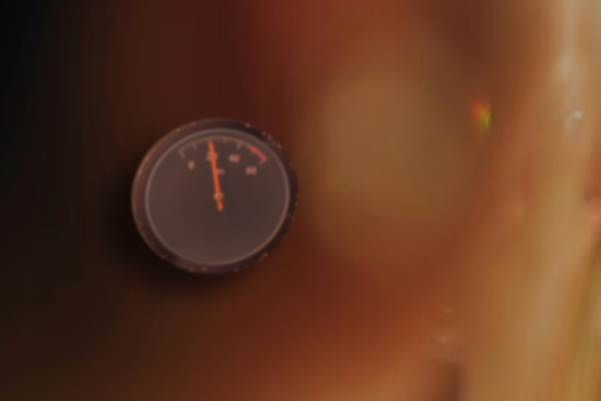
20
